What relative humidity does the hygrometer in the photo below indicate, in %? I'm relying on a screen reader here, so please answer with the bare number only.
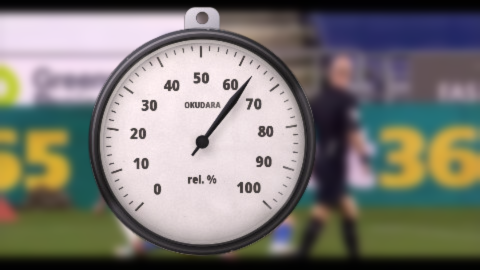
64
